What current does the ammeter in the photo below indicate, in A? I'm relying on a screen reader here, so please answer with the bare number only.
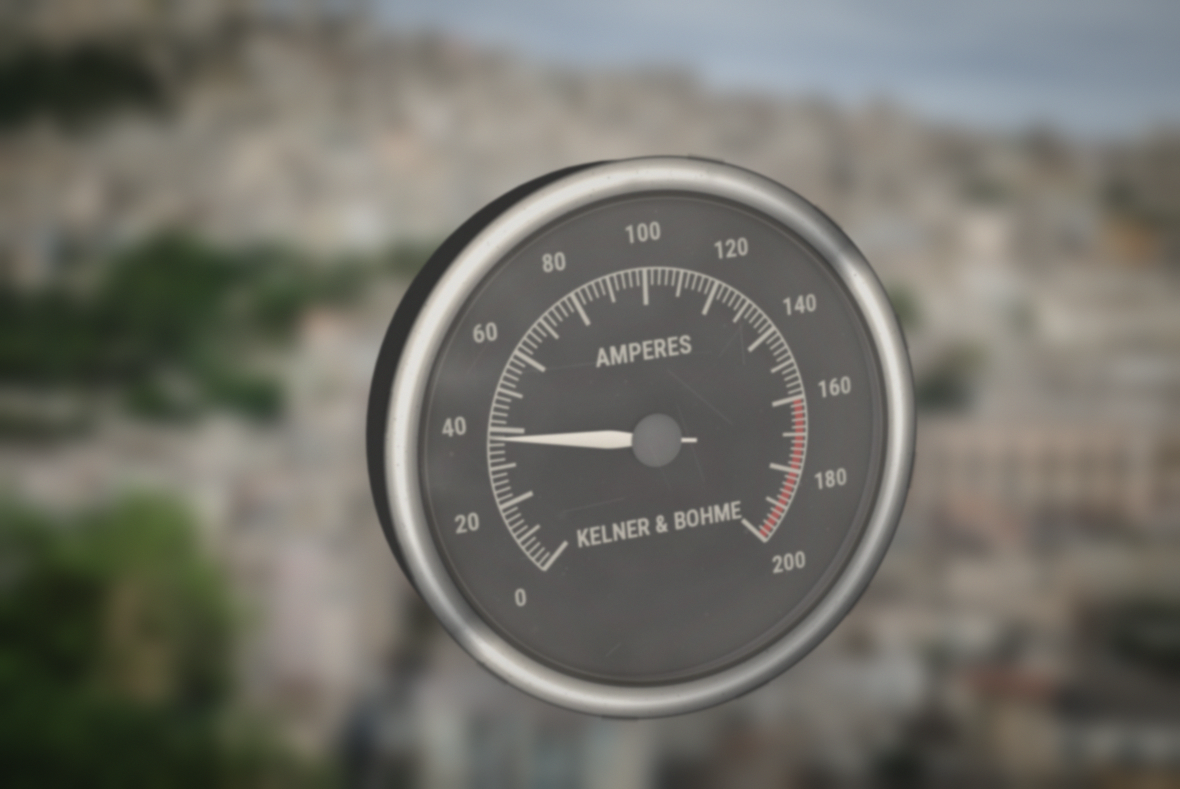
38
